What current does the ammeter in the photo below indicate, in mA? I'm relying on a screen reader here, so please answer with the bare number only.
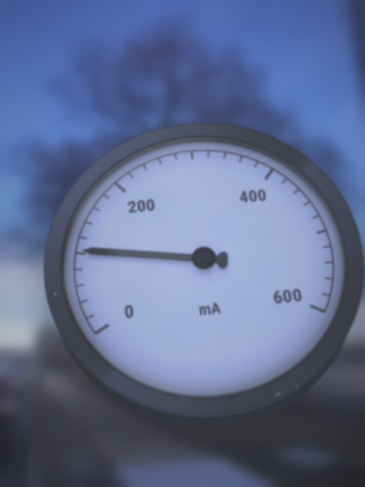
100
